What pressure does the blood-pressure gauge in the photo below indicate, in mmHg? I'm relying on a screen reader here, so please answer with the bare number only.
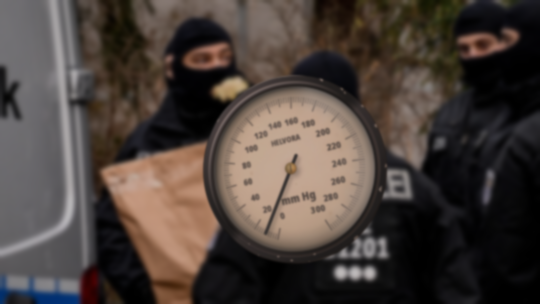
10
